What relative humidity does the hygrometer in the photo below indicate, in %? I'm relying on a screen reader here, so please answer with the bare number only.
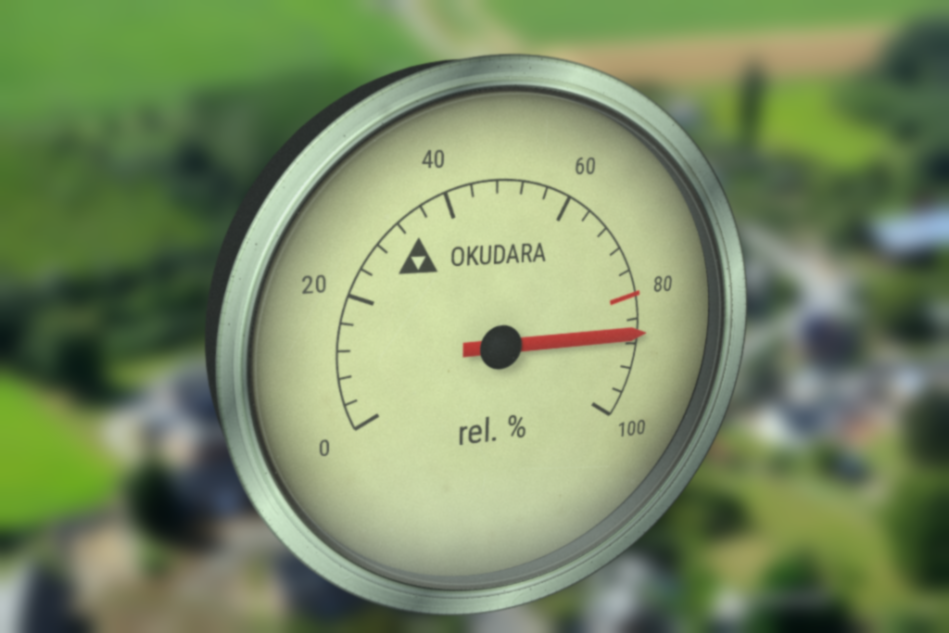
86
